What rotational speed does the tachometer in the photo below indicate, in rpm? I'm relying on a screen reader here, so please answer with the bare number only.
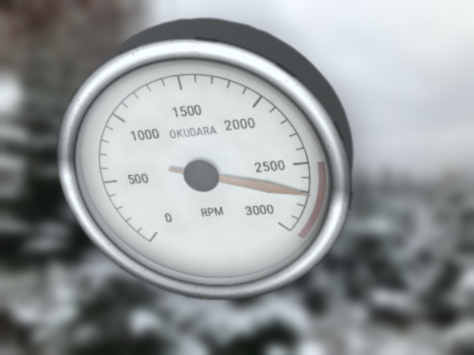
2700
